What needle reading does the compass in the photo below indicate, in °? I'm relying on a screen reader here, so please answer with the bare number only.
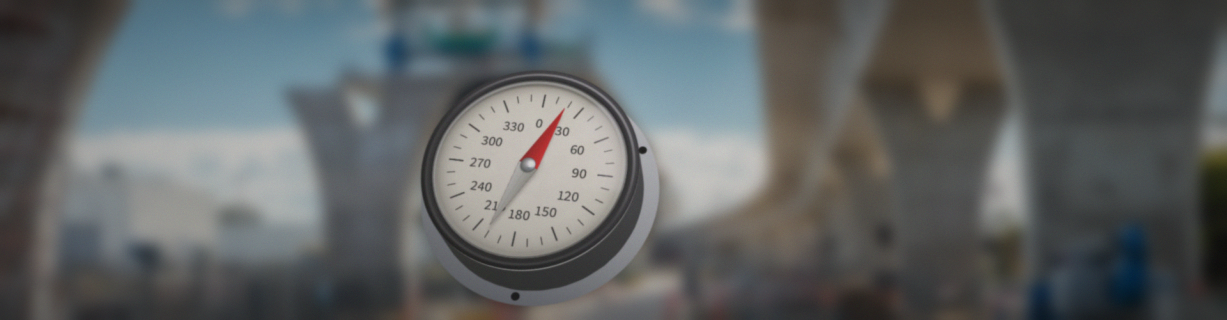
20
